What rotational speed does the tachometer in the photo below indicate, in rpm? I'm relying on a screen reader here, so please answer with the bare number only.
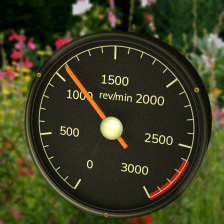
1100
